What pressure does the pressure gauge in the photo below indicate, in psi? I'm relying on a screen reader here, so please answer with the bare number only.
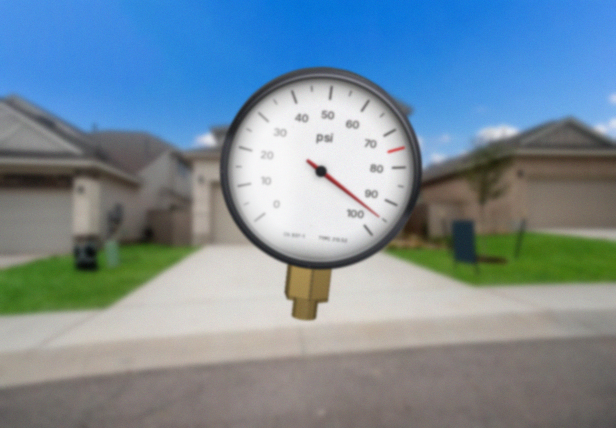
95
